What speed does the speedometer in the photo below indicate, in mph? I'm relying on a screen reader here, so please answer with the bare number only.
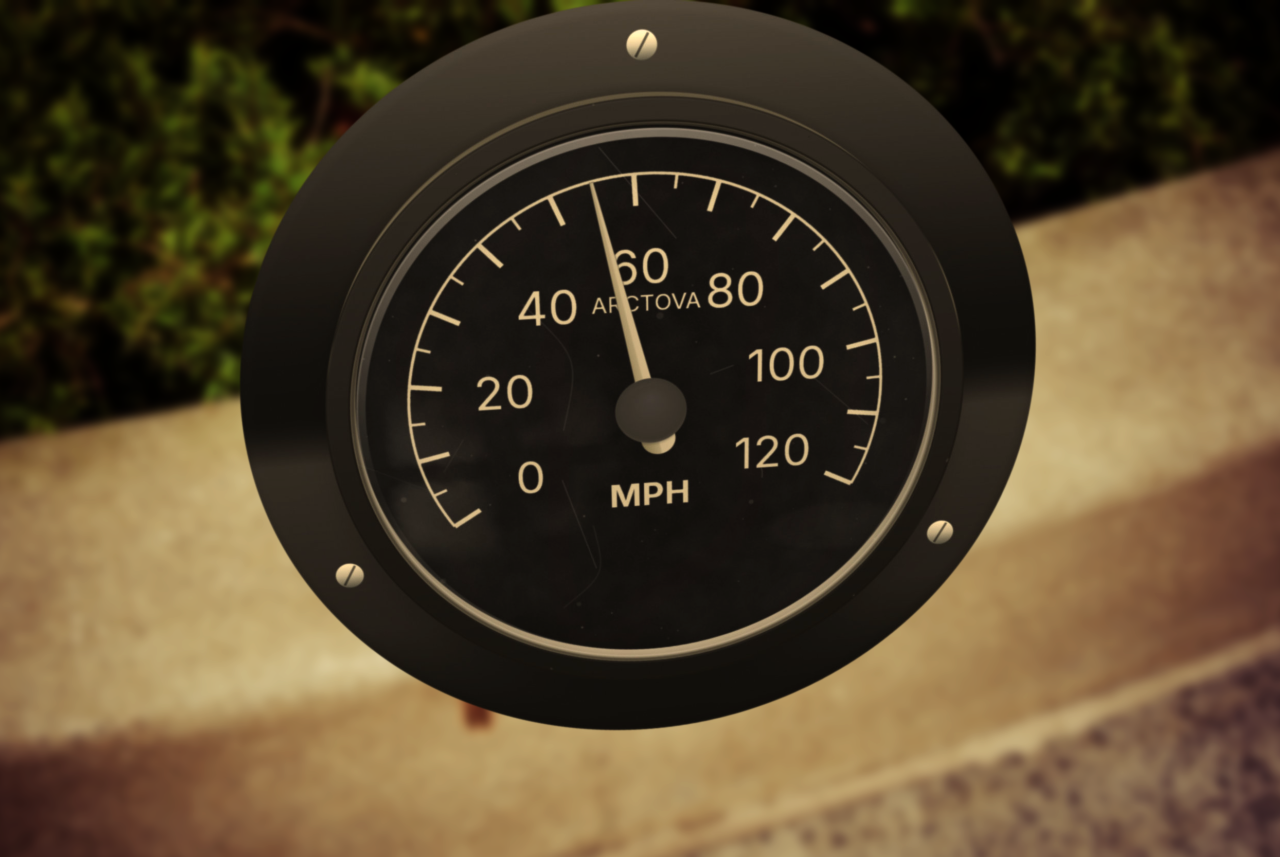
55
